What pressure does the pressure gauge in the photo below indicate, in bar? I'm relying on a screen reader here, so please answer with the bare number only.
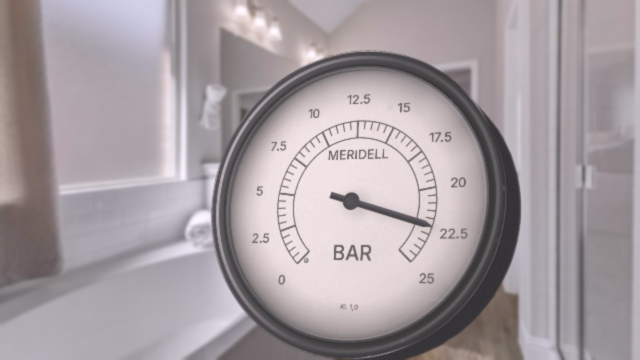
22.5
